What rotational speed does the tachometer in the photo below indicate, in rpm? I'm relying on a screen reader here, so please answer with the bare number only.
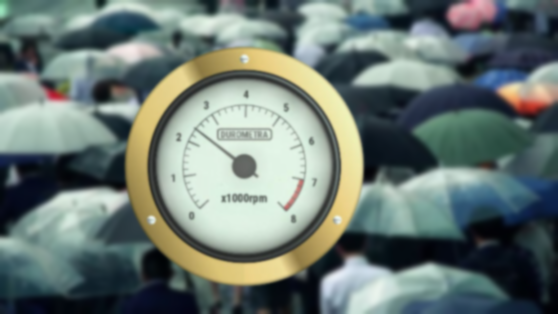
2400
